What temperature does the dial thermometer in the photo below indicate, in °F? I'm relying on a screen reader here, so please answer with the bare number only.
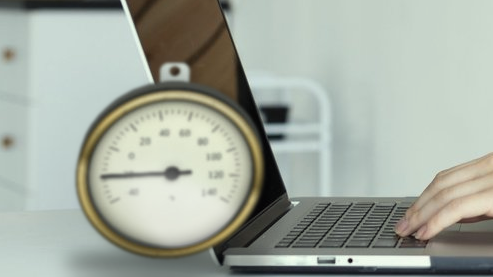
-20
